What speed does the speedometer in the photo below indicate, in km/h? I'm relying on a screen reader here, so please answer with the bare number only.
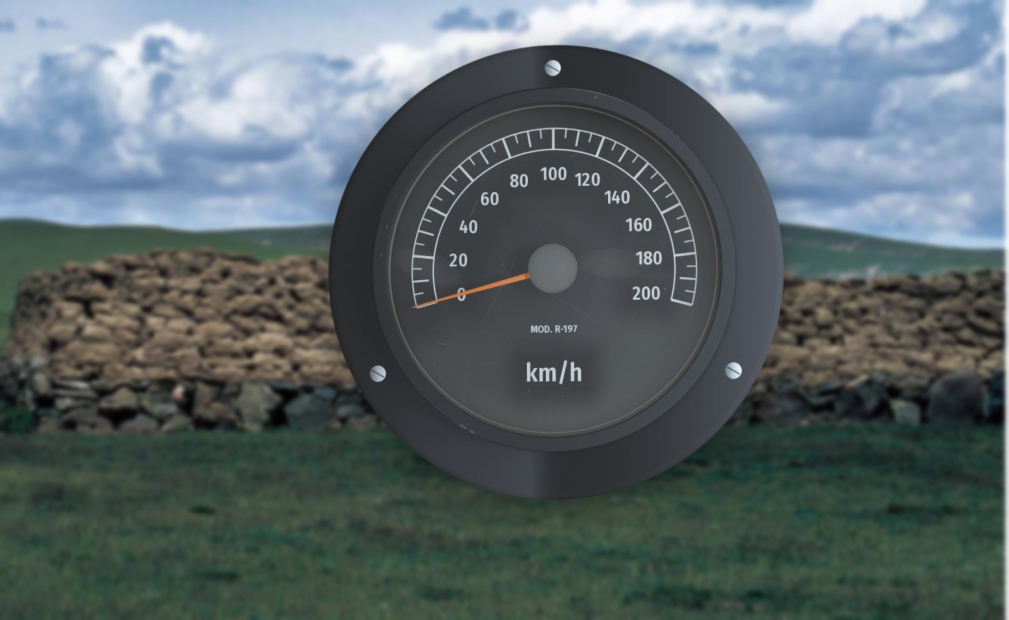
0
